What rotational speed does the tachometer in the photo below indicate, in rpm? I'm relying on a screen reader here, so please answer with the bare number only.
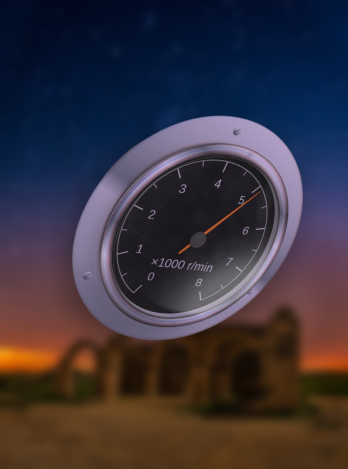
5000
